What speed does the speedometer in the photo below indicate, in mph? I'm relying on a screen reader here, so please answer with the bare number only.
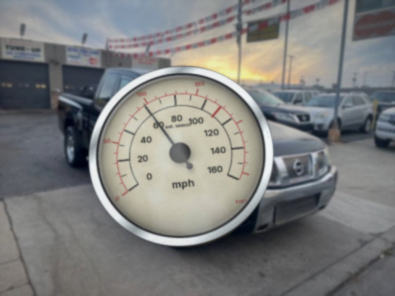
60
